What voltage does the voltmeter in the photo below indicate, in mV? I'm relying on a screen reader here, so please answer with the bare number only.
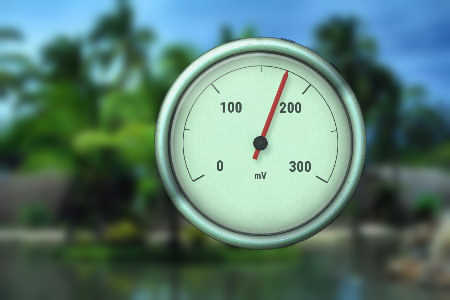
175
